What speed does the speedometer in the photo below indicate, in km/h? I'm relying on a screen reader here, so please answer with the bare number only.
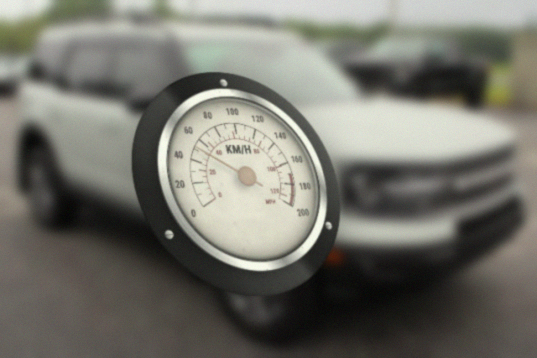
50
